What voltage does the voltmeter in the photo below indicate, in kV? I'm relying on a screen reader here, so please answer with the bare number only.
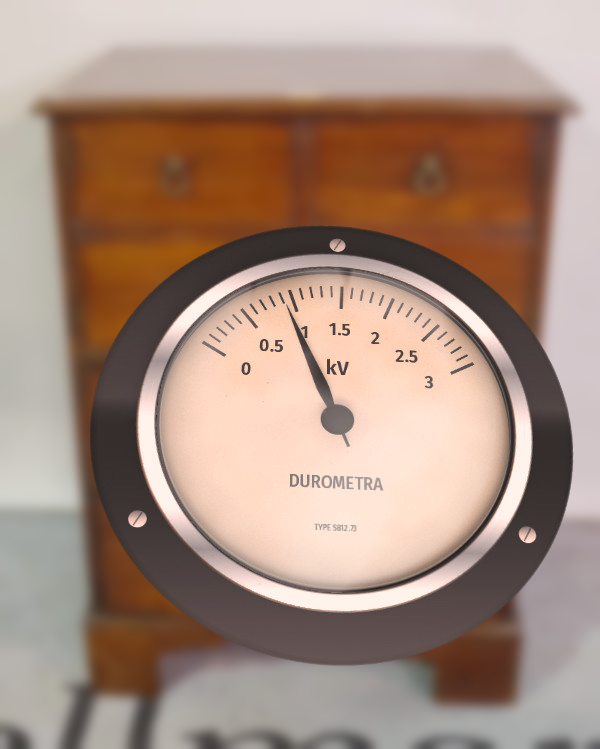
0.9
